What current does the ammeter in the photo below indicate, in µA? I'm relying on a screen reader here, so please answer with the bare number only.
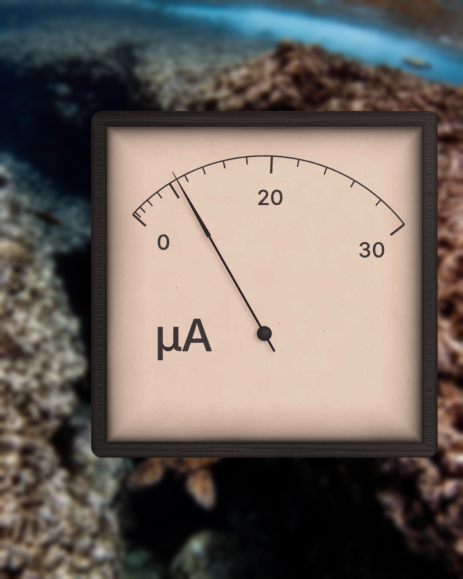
11
